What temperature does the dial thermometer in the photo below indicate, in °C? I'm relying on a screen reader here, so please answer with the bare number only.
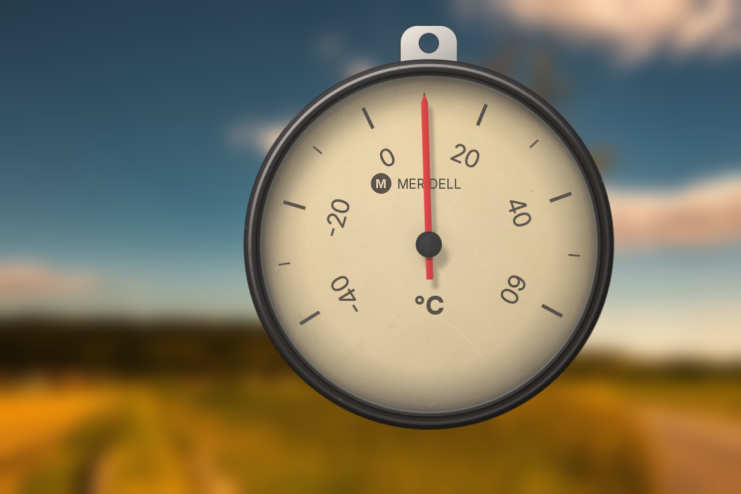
10
